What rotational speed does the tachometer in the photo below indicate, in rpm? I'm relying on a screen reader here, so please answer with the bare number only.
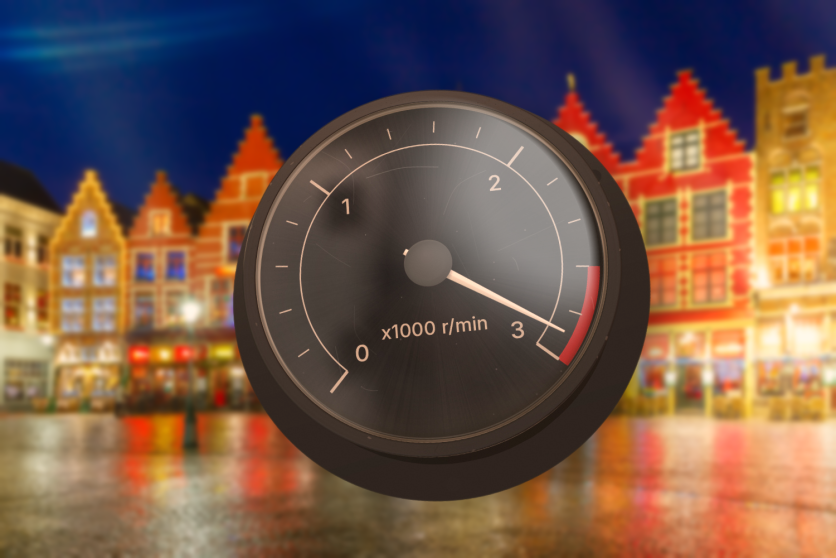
2900
